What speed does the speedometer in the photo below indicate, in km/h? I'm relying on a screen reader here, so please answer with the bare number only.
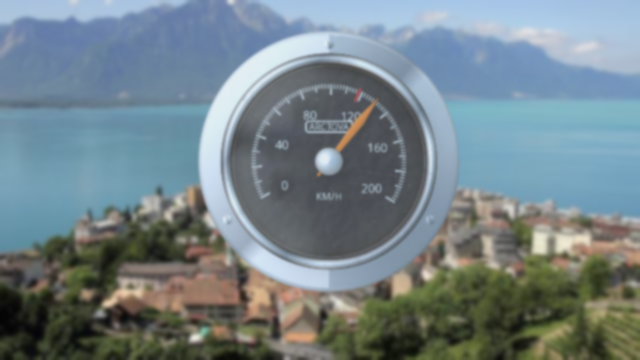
130
